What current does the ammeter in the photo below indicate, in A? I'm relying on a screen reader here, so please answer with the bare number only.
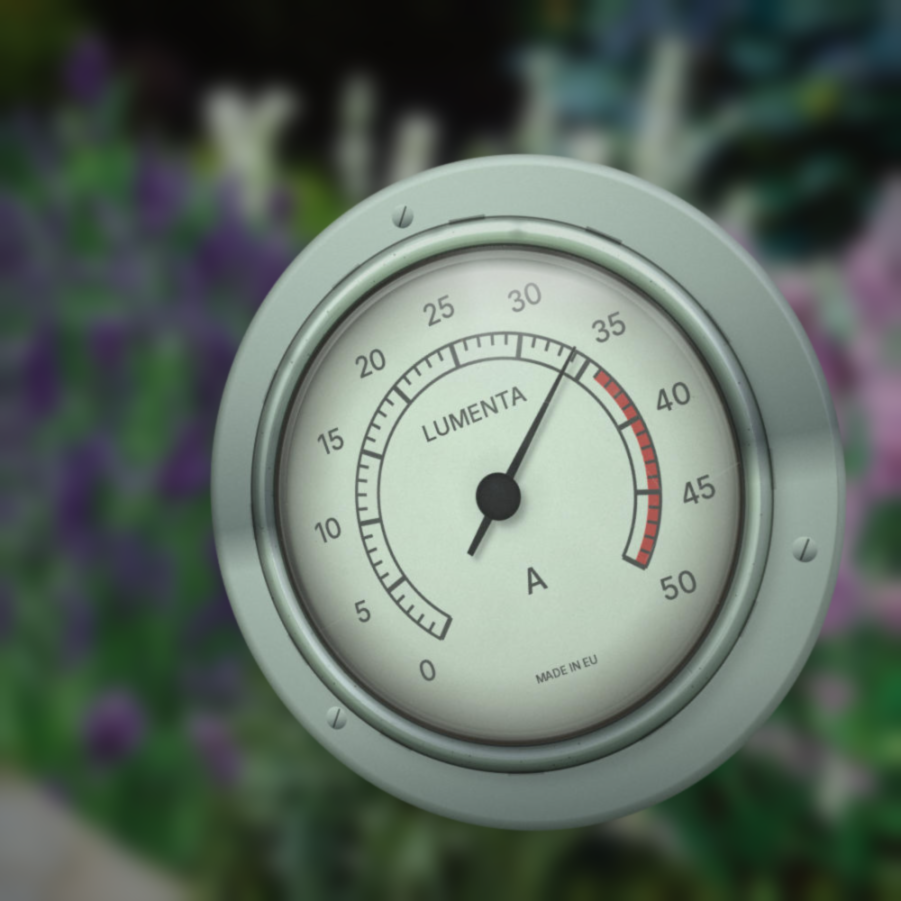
34
